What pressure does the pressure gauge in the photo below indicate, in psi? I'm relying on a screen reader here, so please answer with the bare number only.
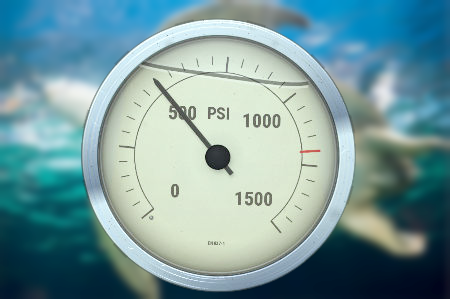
500
